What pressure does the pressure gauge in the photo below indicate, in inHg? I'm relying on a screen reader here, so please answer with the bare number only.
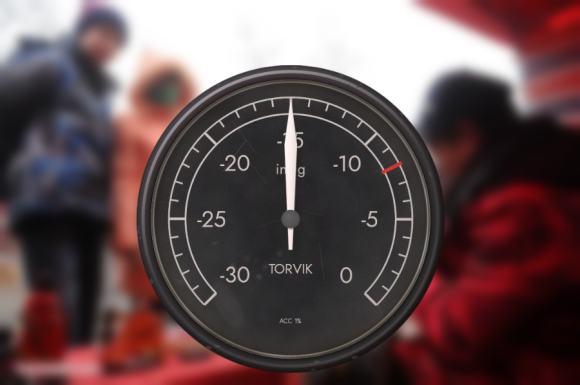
-15
